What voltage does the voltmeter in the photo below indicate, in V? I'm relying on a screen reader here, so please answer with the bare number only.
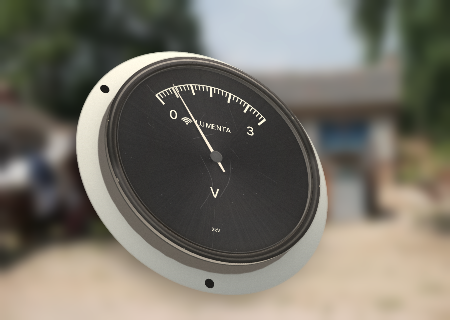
0.5
